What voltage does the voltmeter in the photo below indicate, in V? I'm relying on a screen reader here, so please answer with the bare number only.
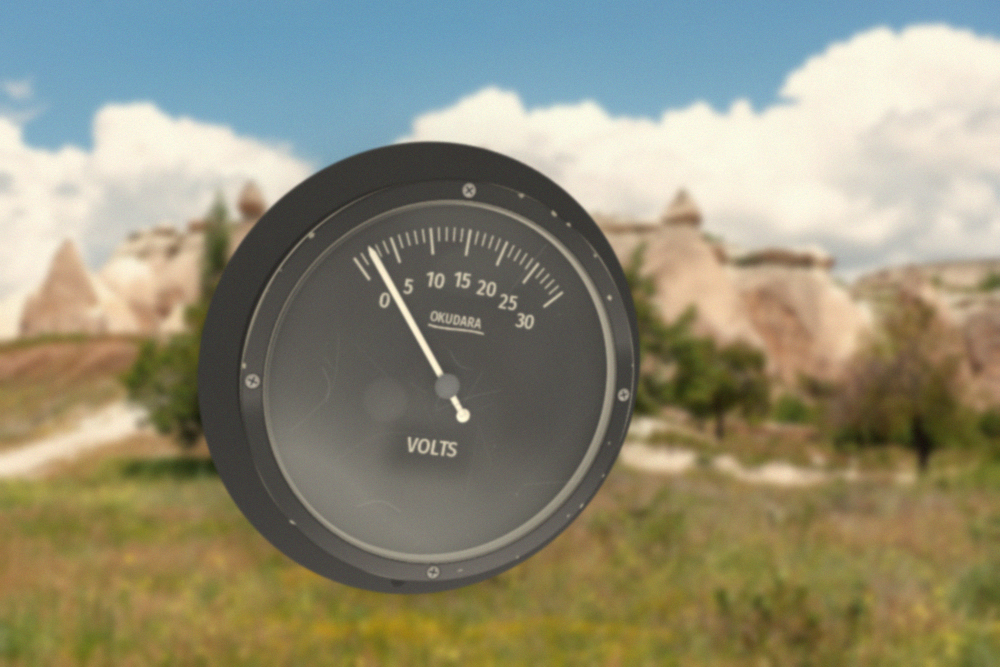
2
